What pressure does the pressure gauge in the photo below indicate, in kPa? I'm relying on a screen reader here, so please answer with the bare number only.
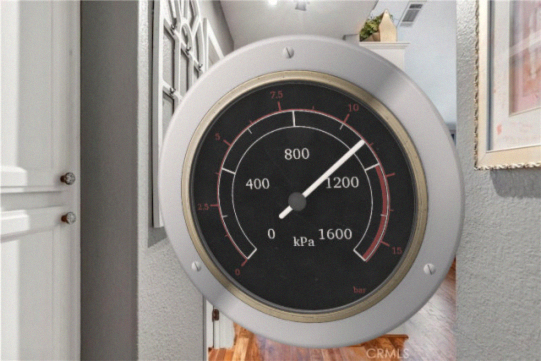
1100
